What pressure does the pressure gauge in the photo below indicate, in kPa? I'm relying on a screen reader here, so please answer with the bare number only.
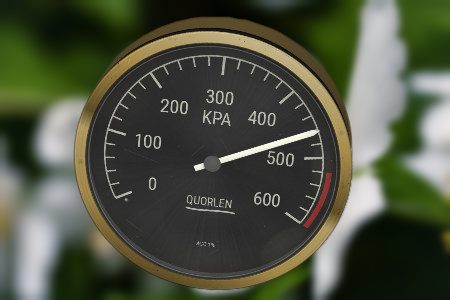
460
